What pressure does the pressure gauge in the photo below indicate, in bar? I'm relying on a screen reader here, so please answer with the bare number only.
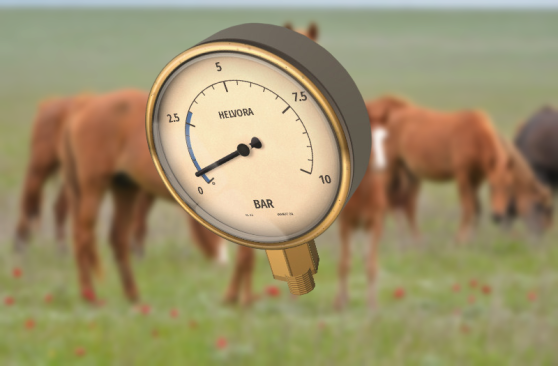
0.5
